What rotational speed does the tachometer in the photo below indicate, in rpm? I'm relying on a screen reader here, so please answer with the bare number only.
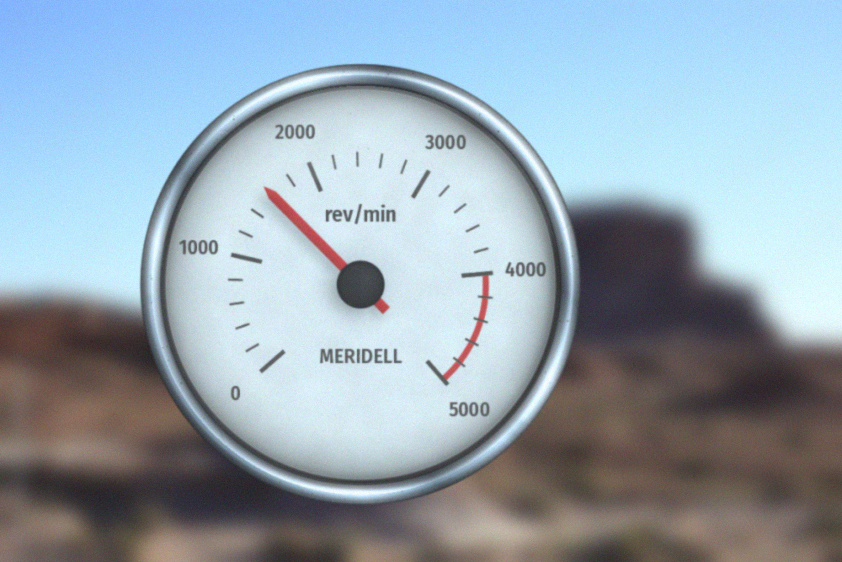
1600
